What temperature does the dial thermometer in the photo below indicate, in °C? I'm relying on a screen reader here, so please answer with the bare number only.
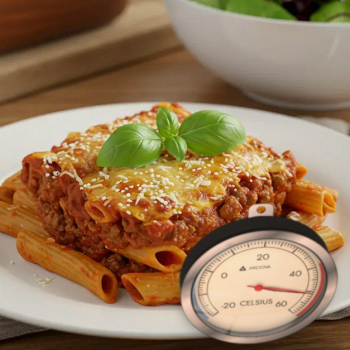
50
